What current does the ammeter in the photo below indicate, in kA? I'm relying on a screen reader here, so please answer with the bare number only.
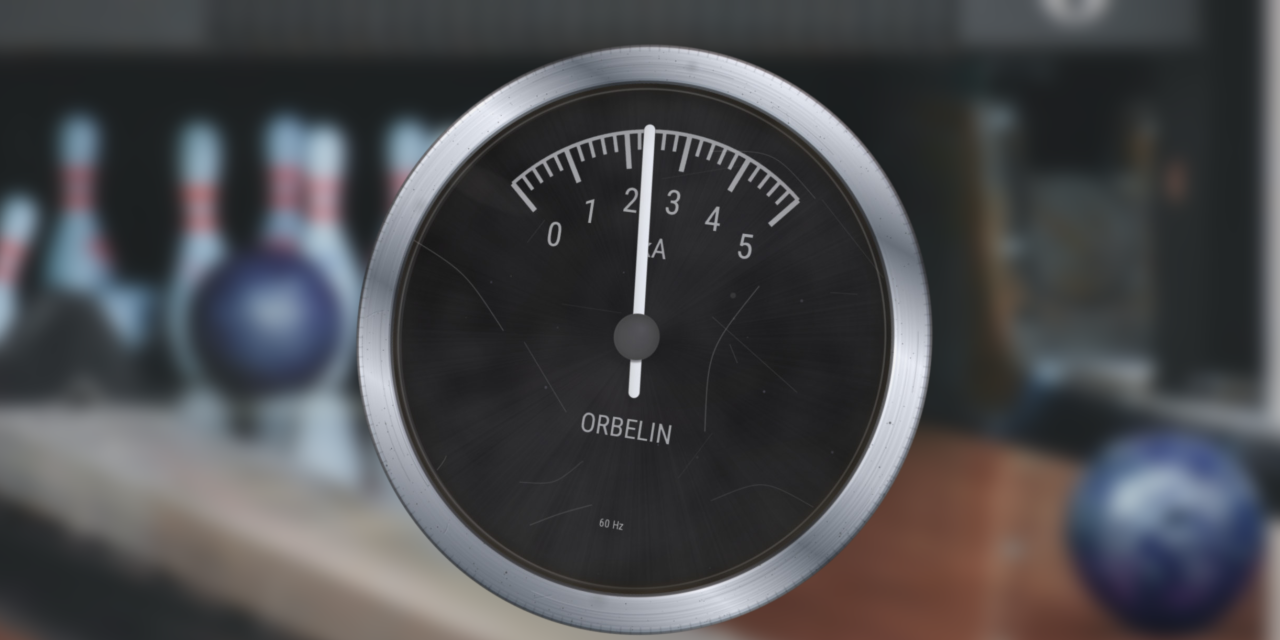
2.4
